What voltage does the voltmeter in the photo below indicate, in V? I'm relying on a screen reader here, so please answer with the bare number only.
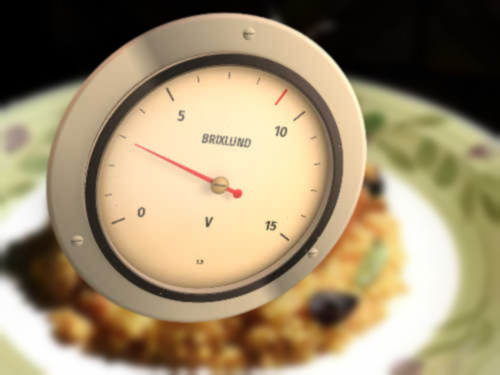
3
